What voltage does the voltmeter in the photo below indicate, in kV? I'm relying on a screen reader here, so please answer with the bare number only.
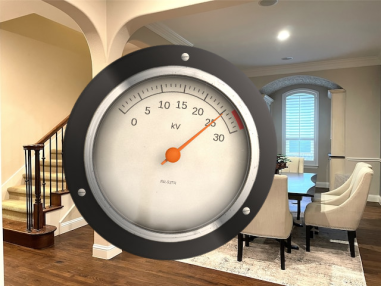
25
